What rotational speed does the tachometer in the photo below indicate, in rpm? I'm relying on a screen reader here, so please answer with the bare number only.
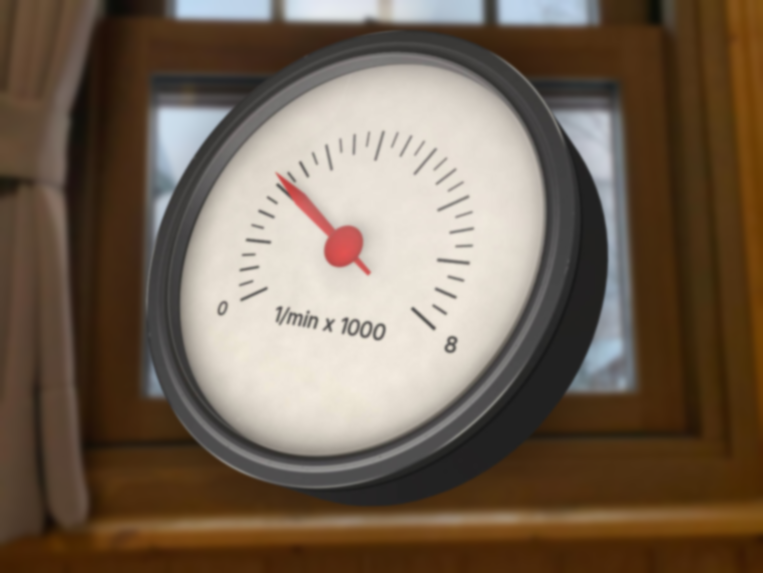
2125
